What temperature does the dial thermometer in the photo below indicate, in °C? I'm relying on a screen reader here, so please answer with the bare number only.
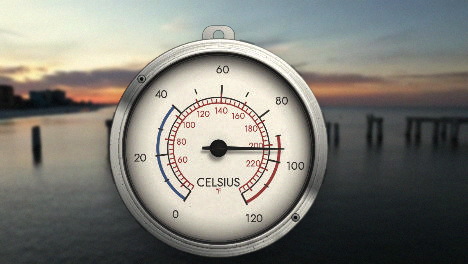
95
